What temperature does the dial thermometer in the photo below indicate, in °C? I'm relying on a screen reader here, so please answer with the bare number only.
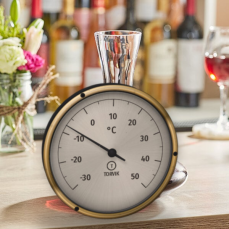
-7.5
